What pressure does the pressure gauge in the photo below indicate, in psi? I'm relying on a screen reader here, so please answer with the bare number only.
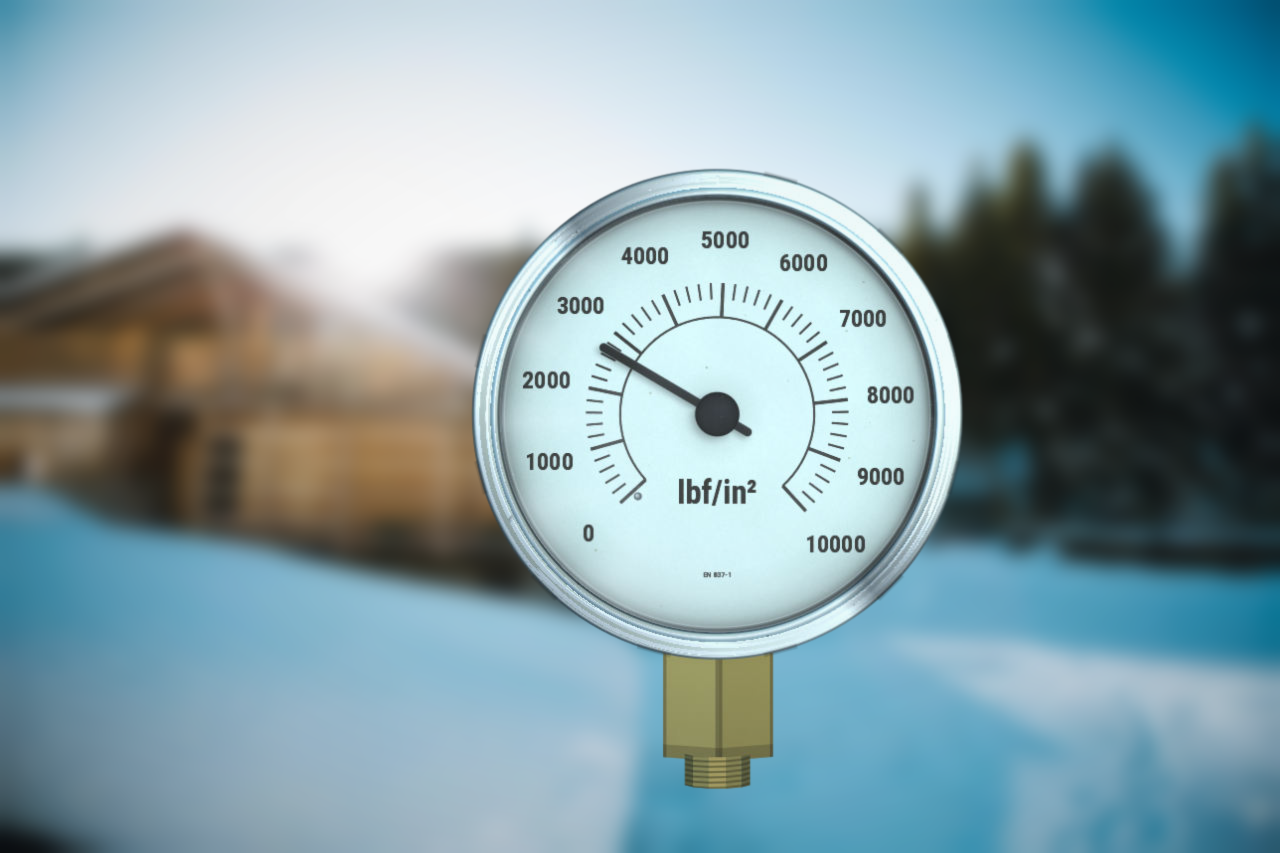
2700
